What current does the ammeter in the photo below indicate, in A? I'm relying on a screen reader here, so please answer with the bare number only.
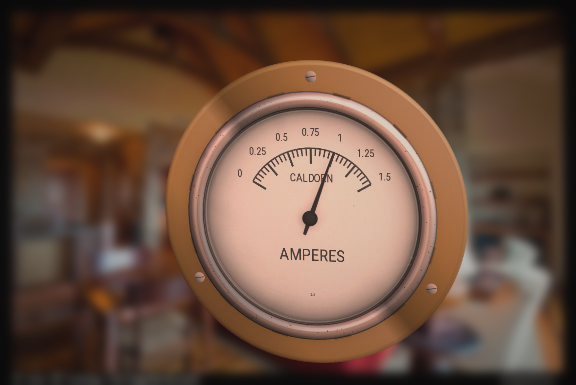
1
